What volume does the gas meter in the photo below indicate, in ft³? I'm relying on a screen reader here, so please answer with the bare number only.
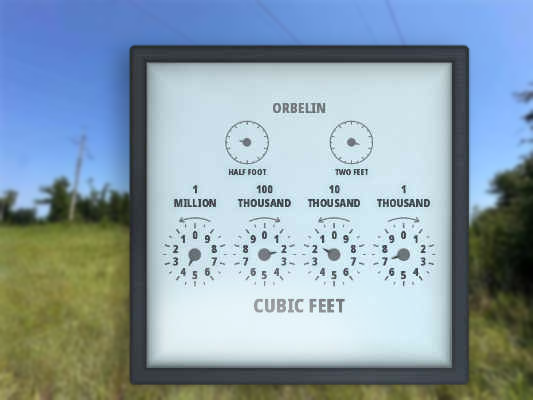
421700
